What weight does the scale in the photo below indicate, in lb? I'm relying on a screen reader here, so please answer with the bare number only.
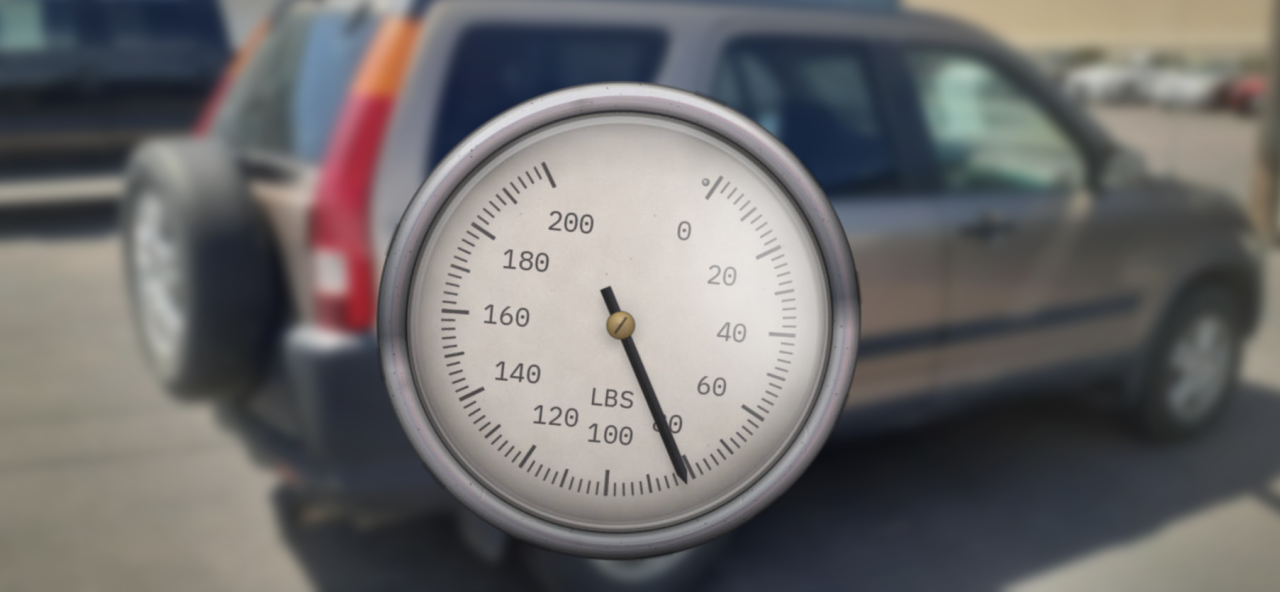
82
